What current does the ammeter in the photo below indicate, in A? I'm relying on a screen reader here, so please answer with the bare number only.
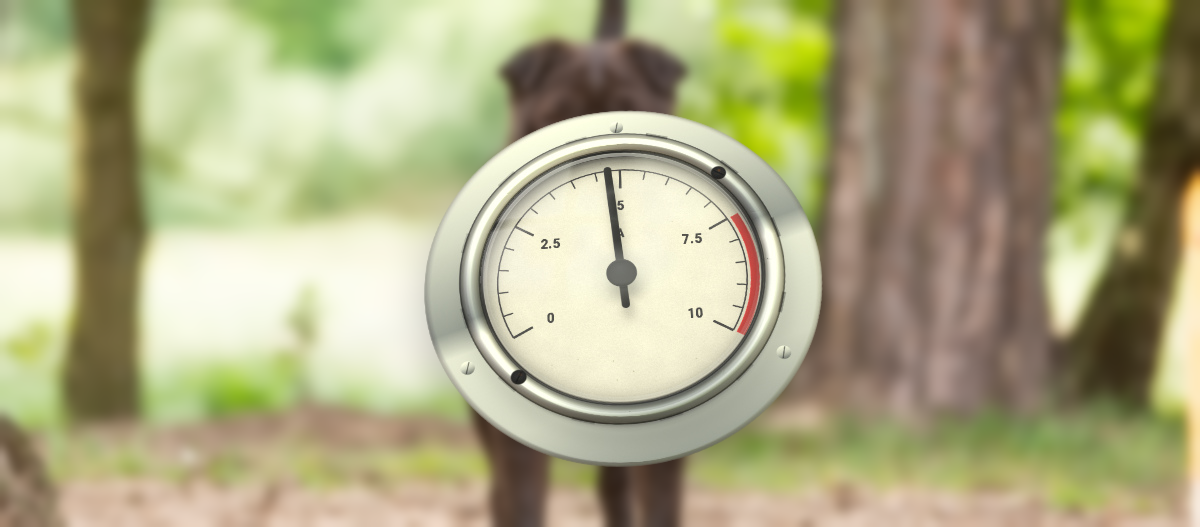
4.75
